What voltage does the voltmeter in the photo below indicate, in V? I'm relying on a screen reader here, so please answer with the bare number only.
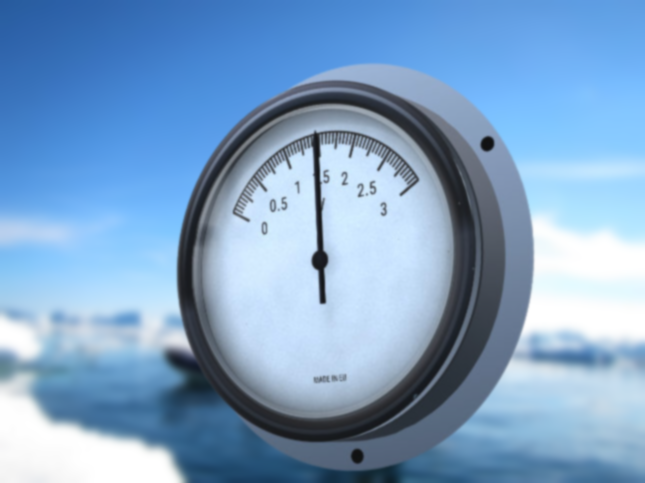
1.5
